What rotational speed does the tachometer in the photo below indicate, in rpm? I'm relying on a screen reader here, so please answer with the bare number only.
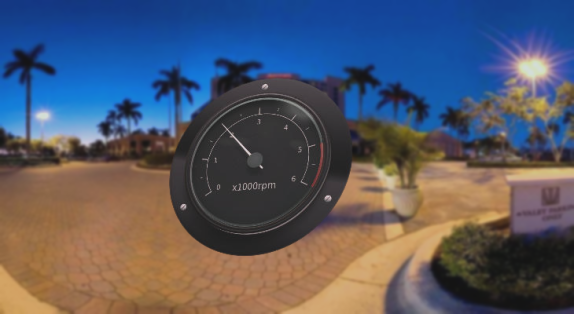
2000
